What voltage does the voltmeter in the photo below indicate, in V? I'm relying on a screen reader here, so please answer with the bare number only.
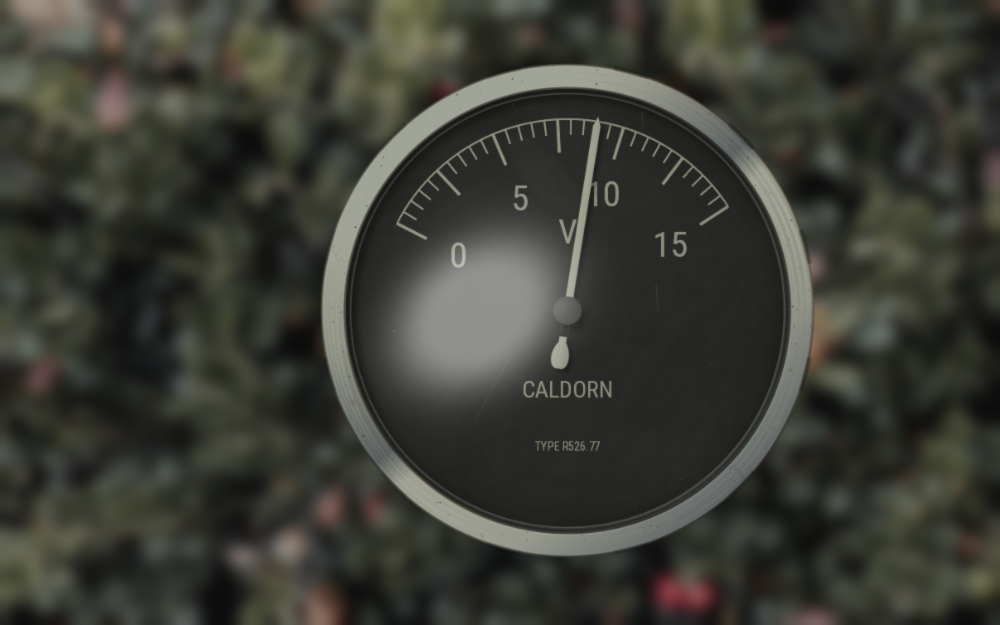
9
